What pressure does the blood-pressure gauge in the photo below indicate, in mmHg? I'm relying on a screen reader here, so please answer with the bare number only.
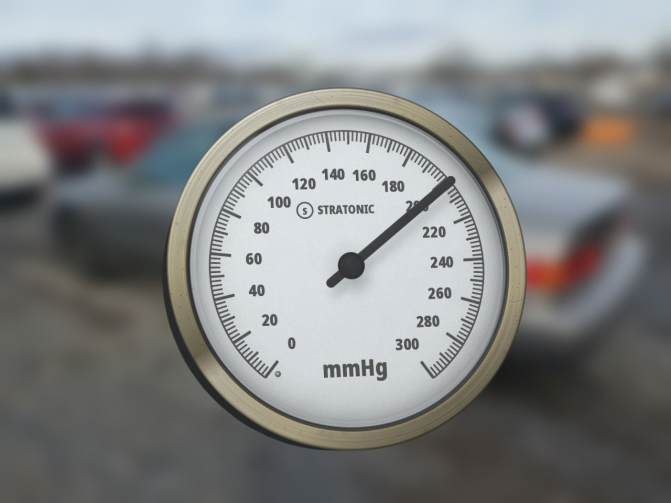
202
